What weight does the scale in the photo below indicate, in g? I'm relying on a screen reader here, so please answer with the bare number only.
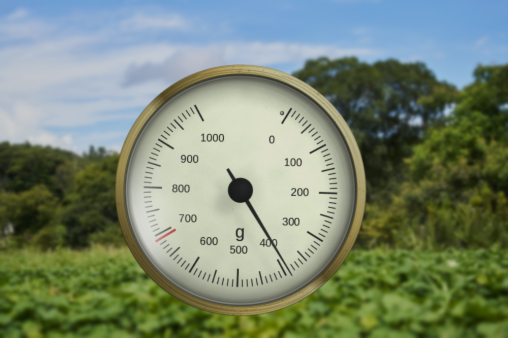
390
